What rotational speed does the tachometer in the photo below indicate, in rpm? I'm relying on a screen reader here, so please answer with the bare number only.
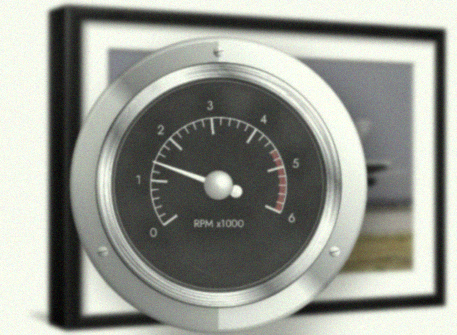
1400
